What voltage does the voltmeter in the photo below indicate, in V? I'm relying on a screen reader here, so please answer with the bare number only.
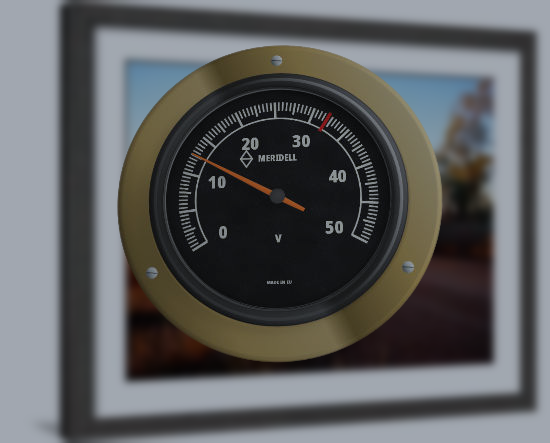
12.5
